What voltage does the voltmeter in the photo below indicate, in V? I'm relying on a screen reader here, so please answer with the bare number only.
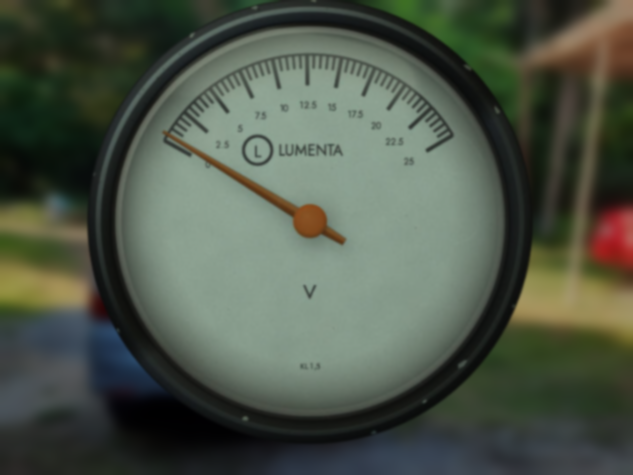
0.5
